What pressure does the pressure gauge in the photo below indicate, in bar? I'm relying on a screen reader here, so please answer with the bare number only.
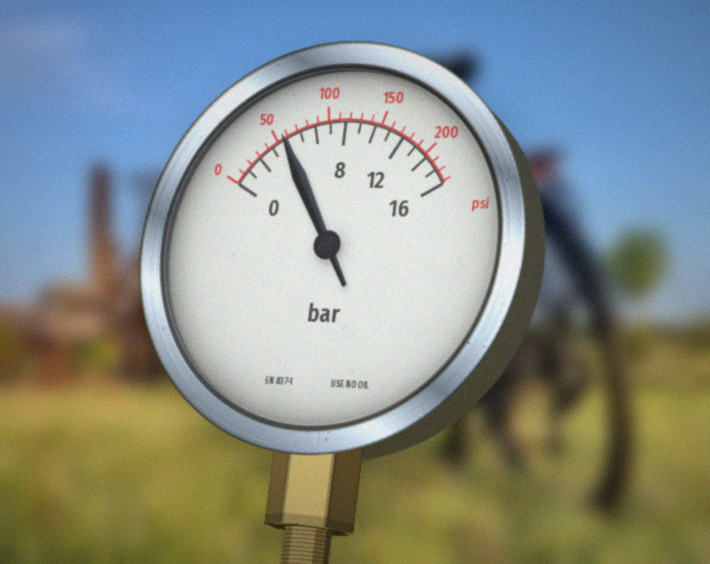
4
